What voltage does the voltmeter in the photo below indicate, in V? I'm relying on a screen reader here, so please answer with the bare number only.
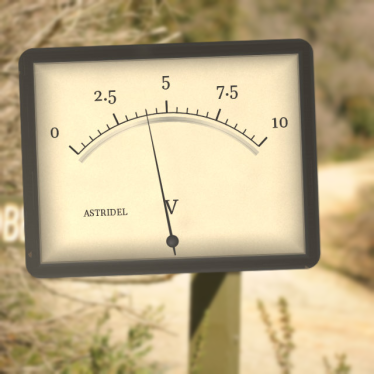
4
